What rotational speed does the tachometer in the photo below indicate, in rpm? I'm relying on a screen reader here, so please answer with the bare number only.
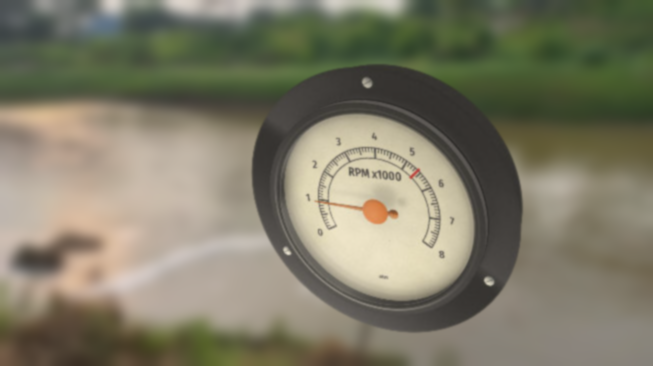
1000
